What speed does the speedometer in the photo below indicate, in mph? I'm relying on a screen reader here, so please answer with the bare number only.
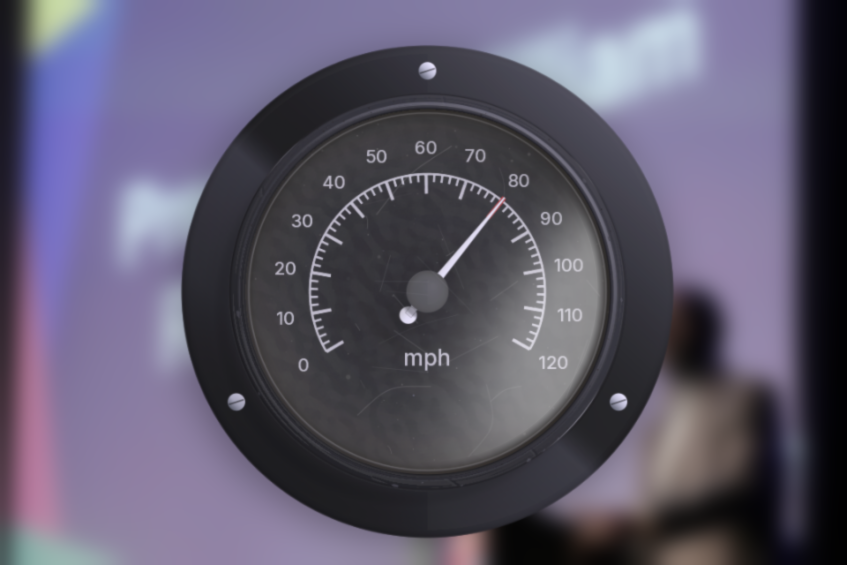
80
